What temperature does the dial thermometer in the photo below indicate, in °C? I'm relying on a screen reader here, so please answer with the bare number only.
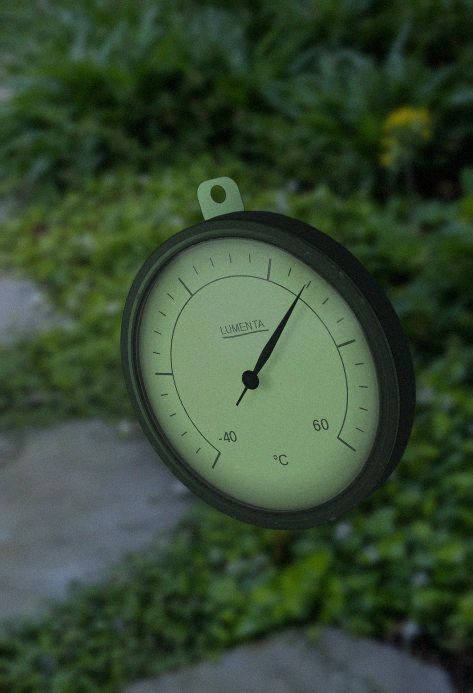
28
